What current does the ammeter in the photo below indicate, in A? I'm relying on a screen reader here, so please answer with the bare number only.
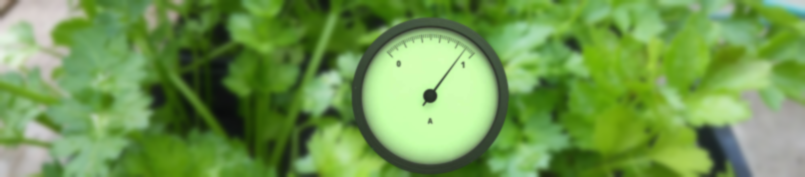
0.9
